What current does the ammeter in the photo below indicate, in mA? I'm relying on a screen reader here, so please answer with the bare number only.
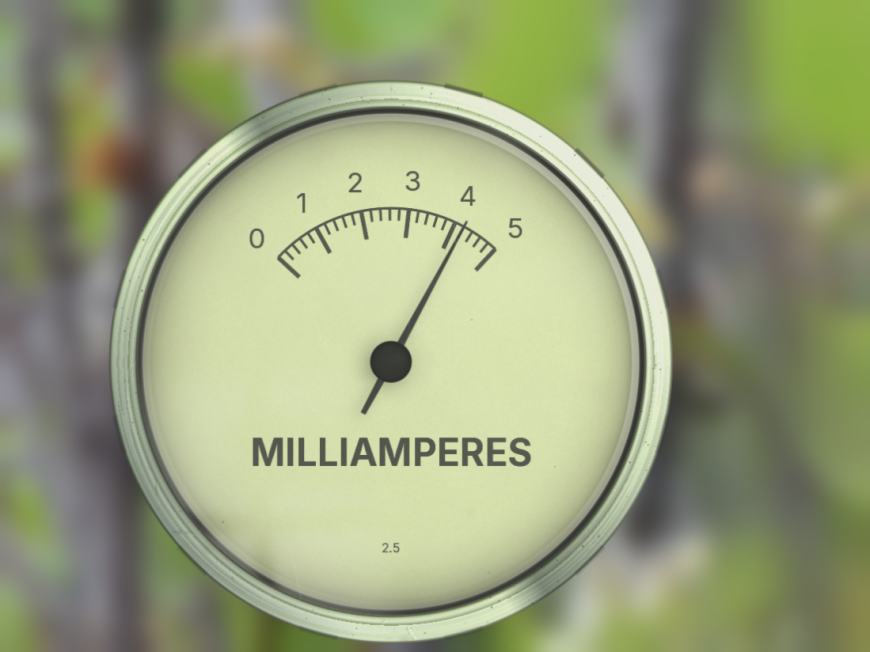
4.2
